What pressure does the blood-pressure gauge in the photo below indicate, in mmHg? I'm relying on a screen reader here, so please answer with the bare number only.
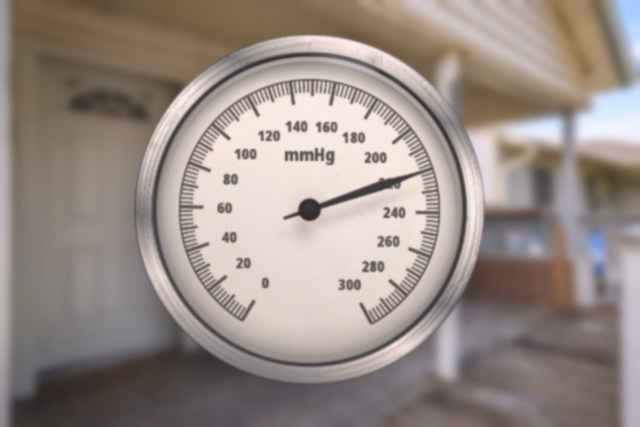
220
